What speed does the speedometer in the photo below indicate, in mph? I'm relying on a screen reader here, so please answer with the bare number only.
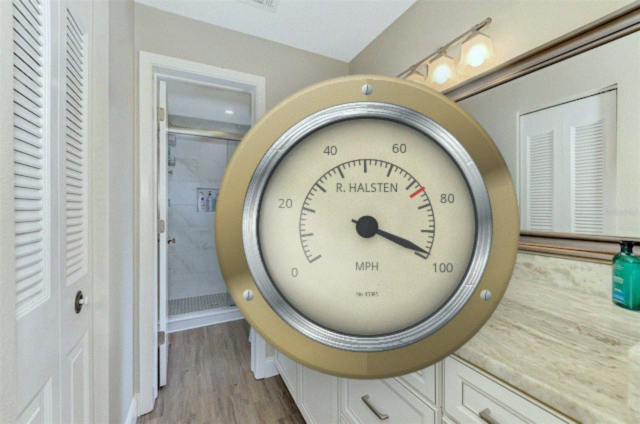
98
